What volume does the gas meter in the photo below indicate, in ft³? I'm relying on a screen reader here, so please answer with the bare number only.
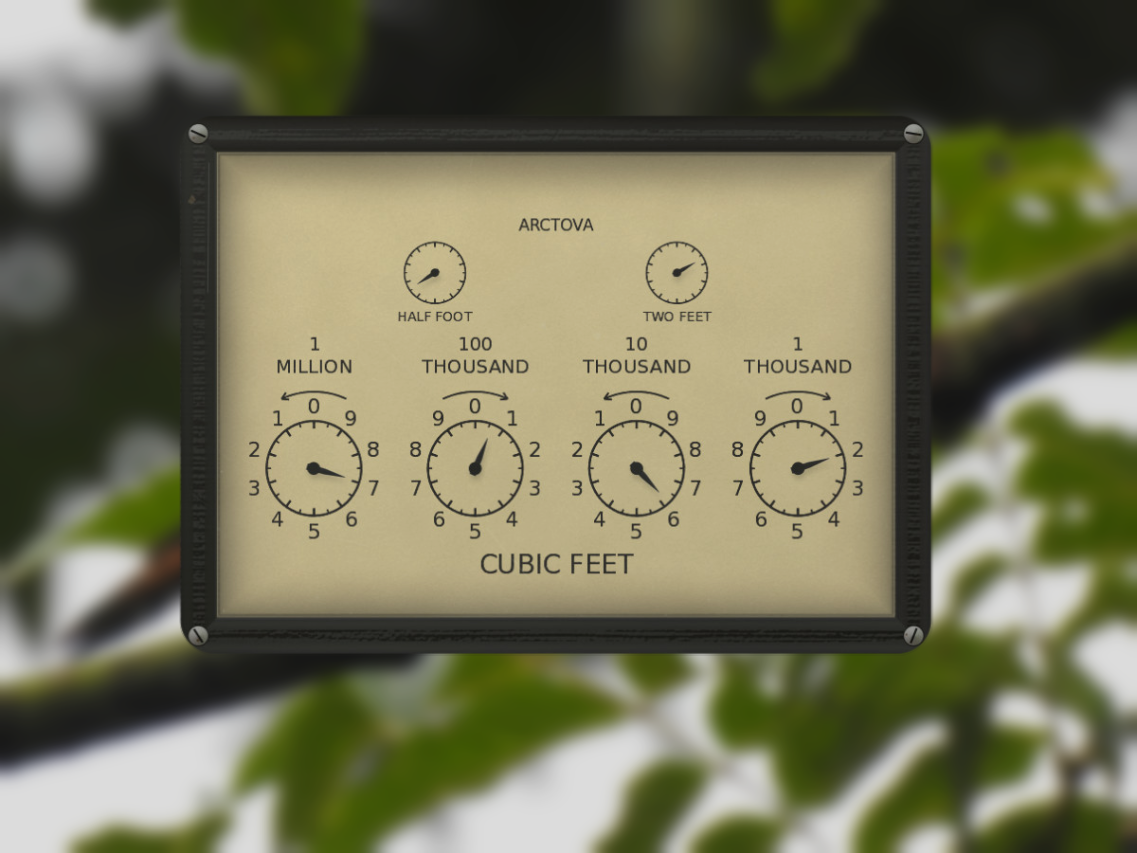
706200
